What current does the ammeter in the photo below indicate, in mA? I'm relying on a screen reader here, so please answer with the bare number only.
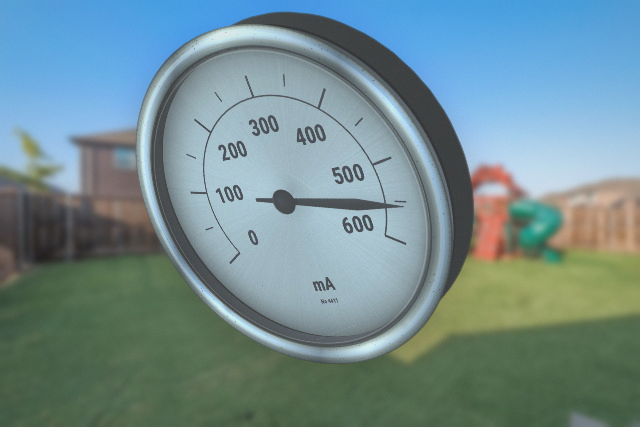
550
